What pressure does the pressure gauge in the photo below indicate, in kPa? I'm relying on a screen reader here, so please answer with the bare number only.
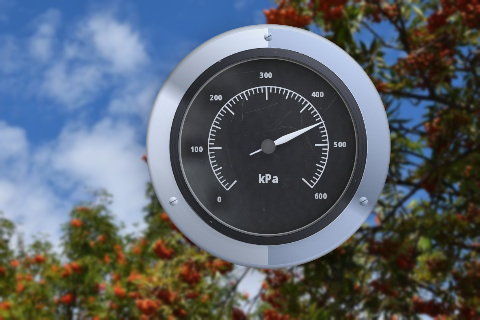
450
